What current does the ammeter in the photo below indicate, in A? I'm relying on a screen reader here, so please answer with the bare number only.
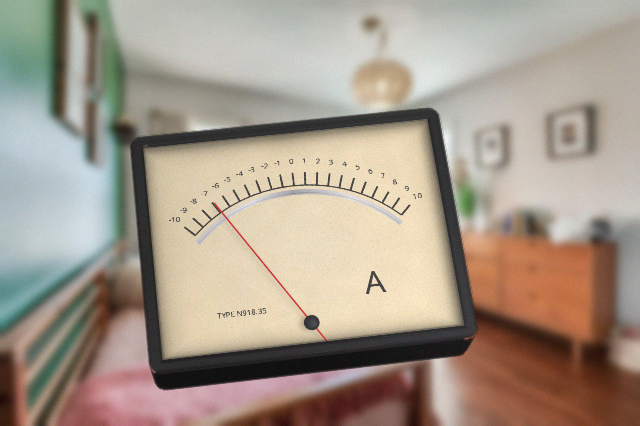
-7
